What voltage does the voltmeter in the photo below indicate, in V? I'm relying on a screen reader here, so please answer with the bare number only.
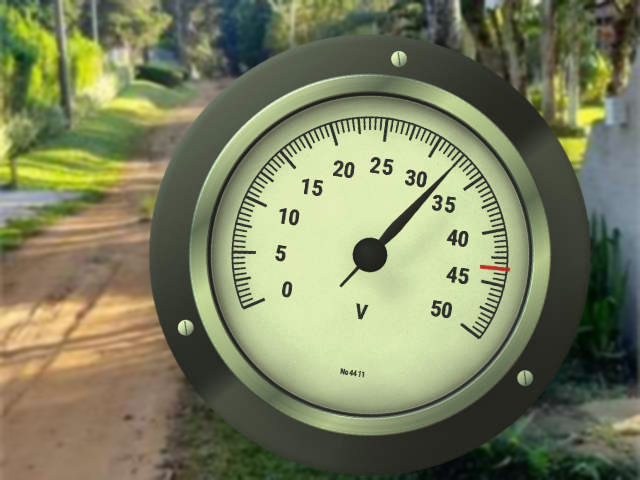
32.5
